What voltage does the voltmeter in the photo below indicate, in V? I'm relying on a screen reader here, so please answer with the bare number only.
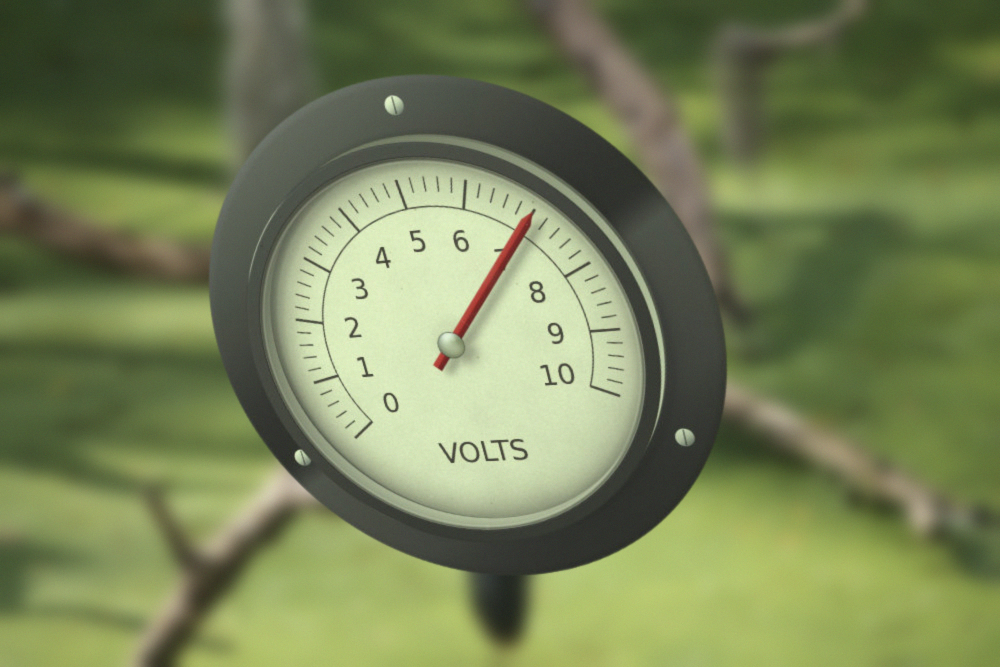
7
